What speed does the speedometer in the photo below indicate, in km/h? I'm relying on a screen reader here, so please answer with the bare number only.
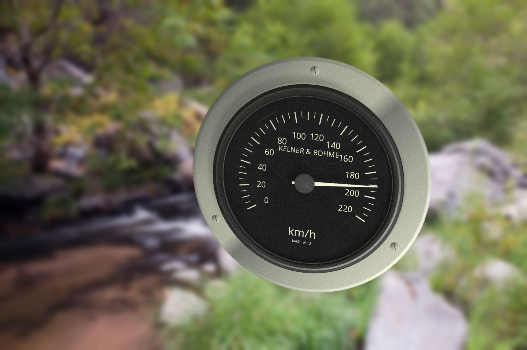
190
